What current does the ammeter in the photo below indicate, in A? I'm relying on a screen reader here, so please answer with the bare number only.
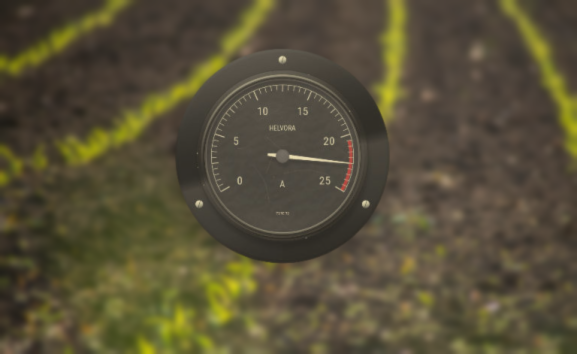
22.5
